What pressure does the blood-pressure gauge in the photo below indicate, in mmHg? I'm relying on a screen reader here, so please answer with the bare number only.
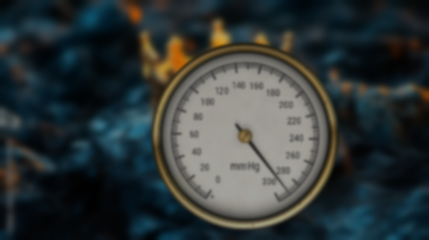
290
